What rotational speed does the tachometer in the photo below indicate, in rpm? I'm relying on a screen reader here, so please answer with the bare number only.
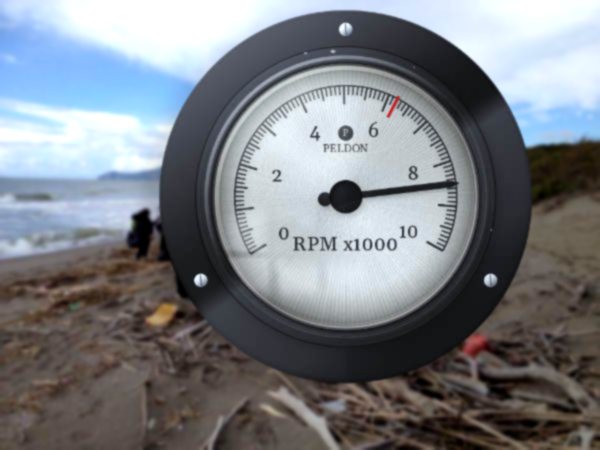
8500
